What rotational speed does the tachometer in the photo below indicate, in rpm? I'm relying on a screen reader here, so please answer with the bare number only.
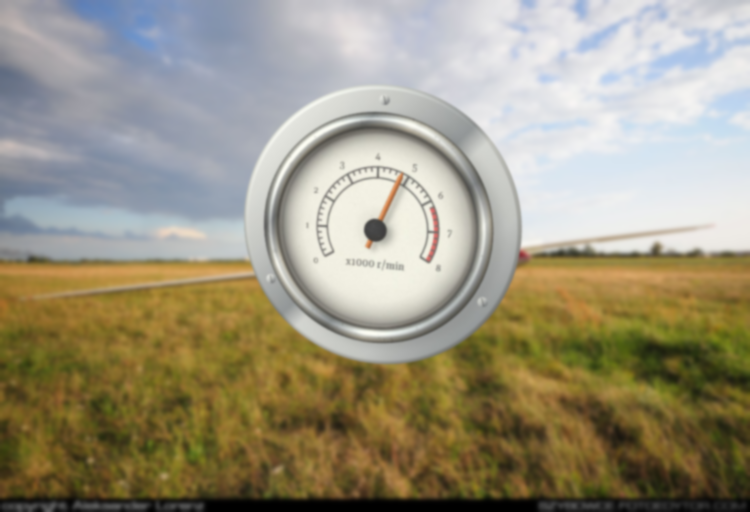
4800
